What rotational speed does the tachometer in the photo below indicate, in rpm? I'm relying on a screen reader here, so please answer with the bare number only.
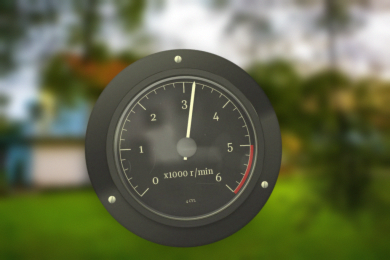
3200
